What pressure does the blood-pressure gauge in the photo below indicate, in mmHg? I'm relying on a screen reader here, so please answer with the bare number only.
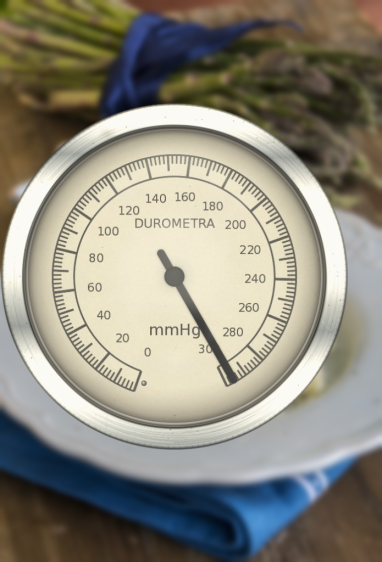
296
